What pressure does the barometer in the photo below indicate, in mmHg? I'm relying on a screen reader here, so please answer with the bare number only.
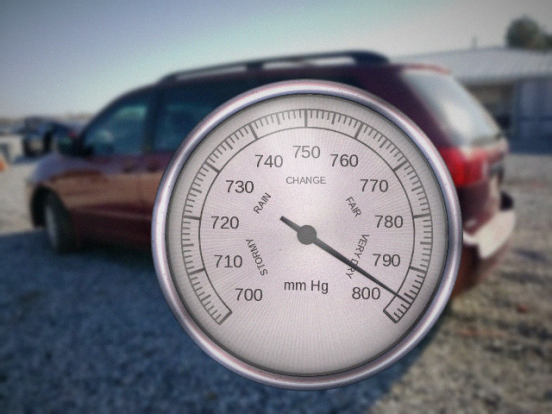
796
